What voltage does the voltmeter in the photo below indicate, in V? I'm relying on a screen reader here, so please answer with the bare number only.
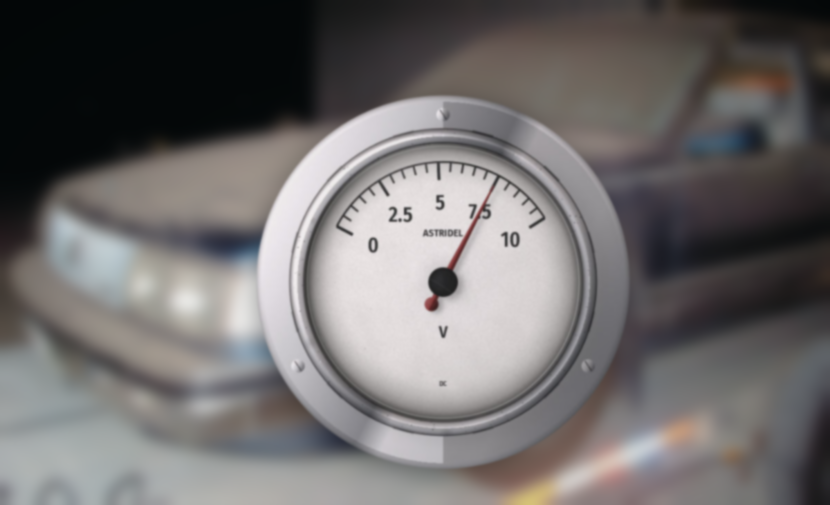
7.5
